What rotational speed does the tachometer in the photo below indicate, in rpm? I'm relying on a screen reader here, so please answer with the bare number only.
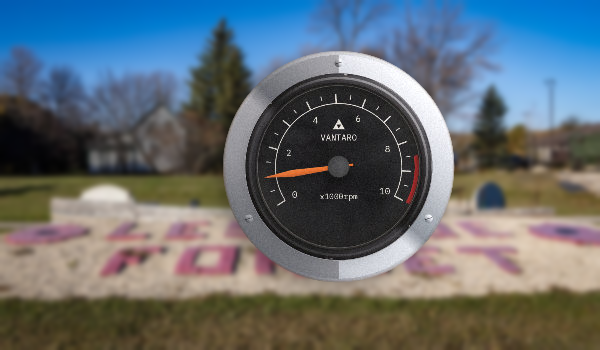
1000
